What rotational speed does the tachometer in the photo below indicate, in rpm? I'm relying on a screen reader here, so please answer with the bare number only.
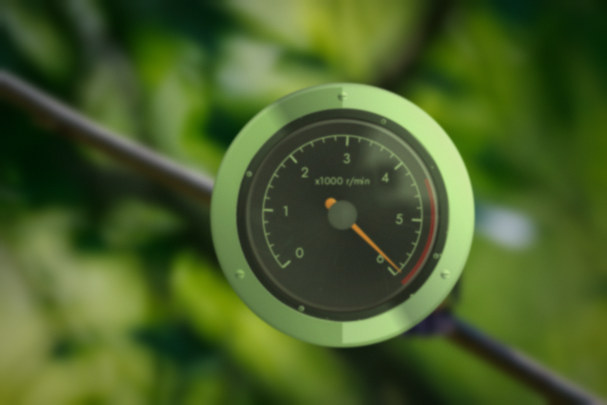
5900
